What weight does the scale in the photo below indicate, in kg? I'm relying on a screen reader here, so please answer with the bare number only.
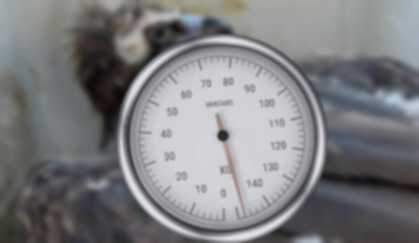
148
